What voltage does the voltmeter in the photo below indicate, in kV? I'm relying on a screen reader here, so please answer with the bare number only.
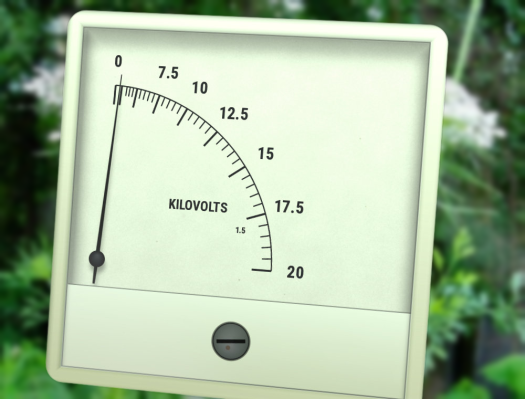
2.5
